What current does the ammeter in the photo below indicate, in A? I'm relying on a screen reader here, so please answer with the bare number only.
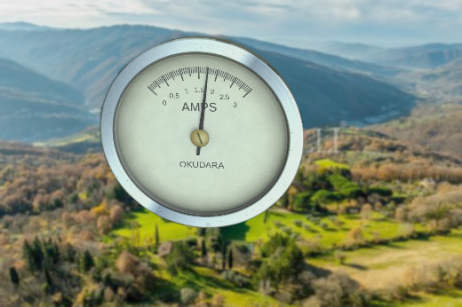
1.75
